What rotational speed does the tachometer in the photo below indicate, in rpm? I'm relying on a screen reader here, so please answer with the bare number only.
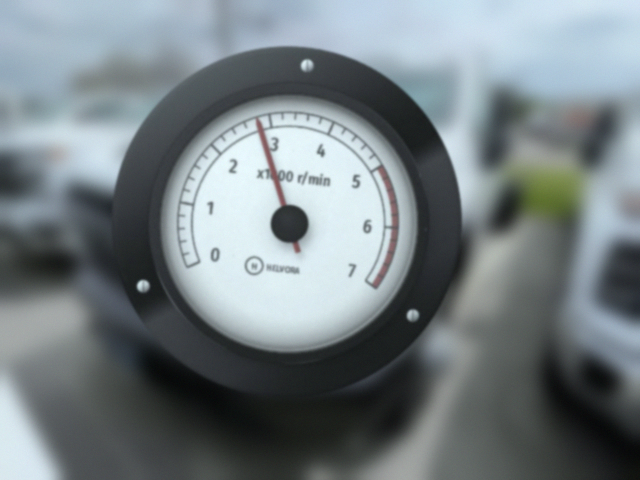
2800
